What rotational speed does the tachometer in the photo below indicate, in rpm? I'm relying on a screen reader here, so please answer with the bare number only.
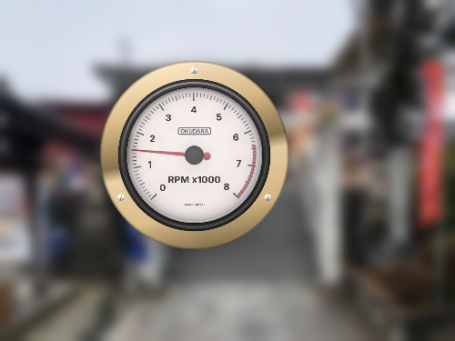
1500
